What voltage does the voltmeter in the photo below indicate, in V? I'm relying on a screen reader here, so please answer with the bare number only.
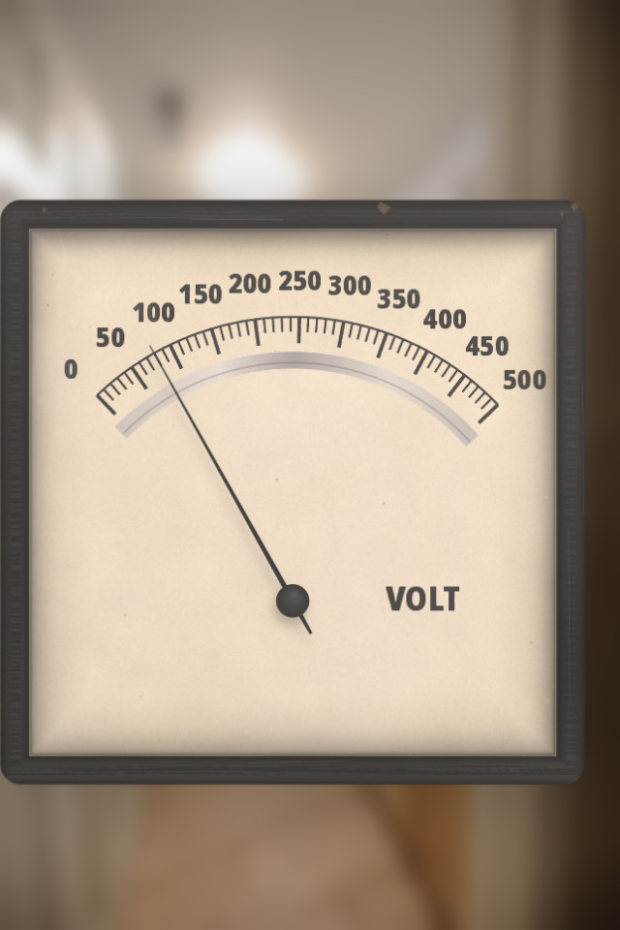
80
